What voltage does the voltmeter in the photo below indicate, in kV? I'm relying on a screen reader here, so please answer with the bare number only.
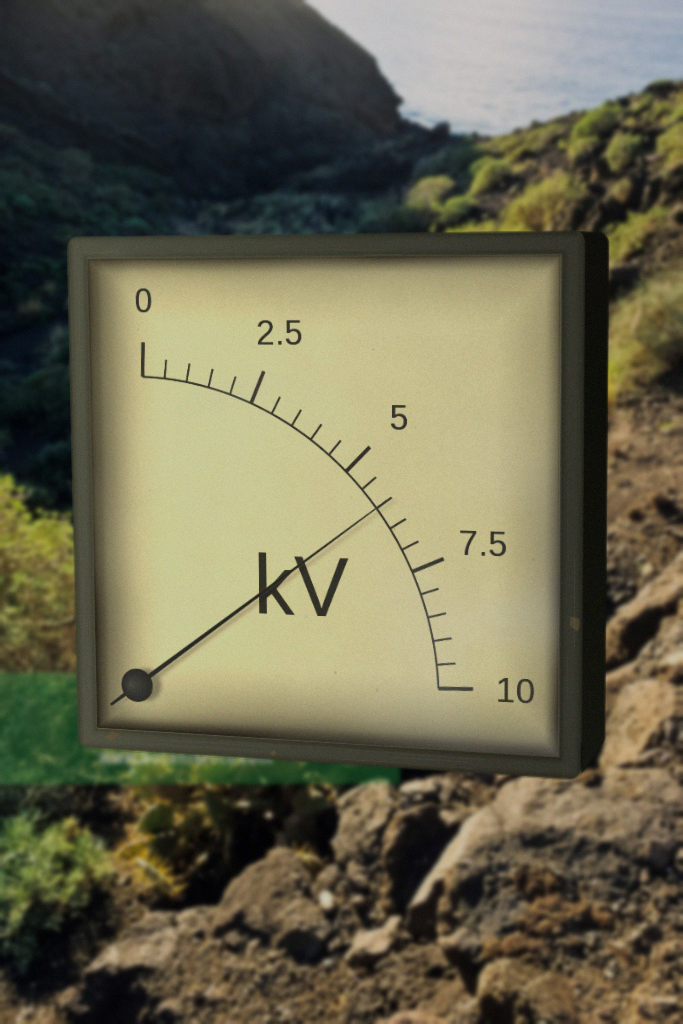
6
